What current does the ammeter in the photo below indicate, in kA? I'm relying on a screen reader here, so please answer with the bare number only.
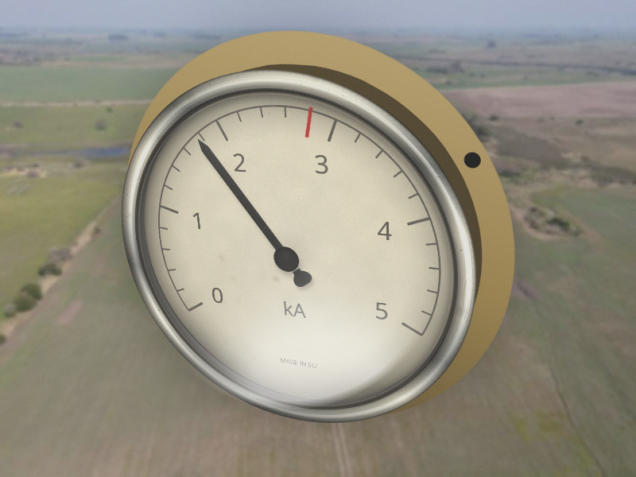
1.8
